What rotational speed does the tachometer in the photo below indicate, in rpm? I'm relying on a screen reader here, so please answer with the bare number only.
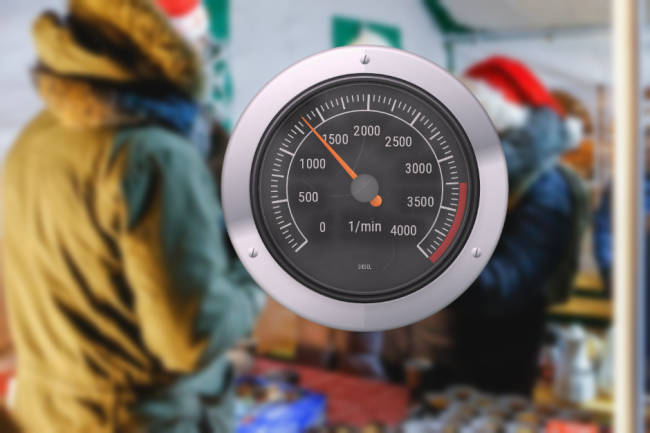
1350
